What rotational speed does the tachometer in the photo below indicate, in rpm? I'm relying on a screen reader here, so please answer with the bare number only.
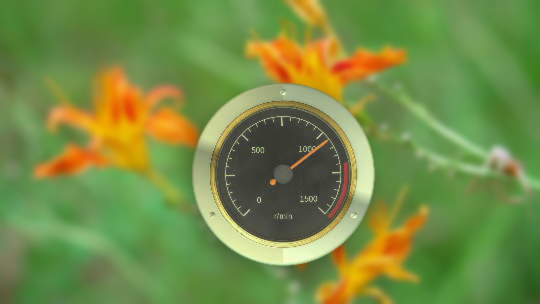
1050
